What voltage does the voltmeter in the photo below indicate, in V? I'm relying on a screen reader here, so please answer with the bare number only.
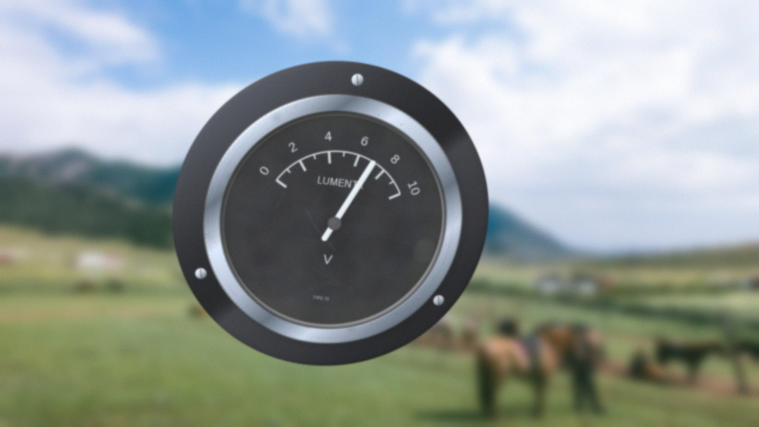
7
